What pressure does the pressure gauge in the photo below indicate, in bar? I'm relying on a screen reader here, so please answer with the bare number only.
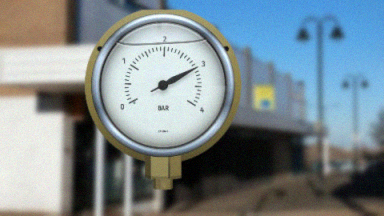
3
